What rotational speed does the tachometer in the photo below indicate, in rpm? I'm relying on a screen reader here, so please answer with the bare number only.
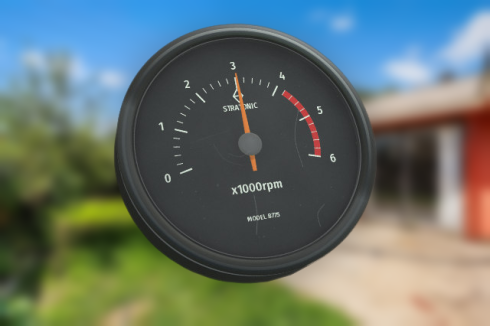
3000
